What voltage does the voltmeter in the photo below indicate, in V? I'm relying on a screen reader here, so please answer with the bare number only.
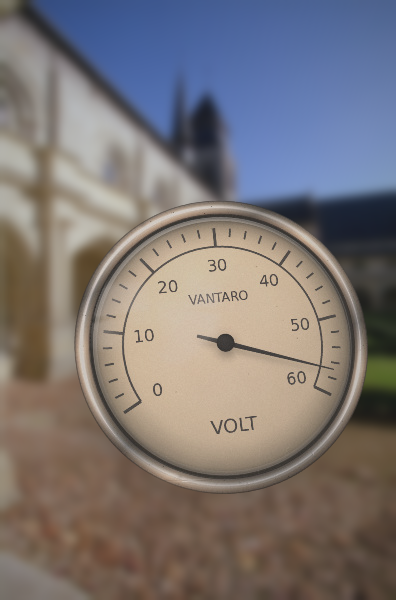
57
